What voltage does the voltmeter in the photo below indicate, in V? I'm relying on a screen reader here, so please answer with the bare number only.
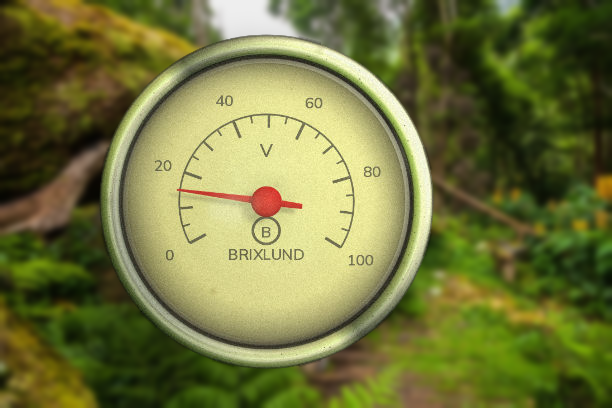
15
